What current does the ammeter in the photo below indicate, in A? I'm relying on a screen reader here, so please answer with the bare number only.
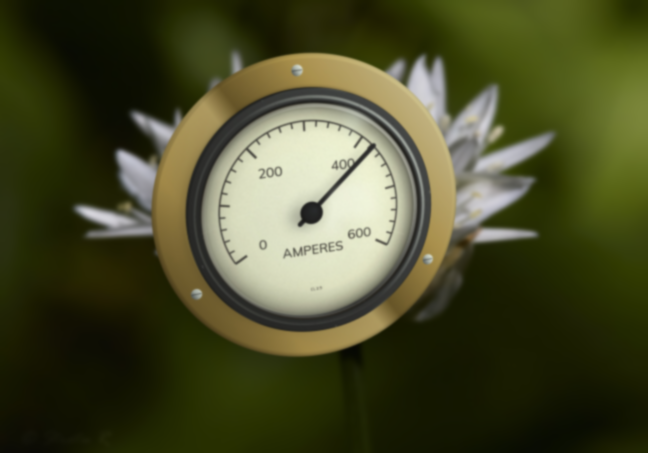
420
